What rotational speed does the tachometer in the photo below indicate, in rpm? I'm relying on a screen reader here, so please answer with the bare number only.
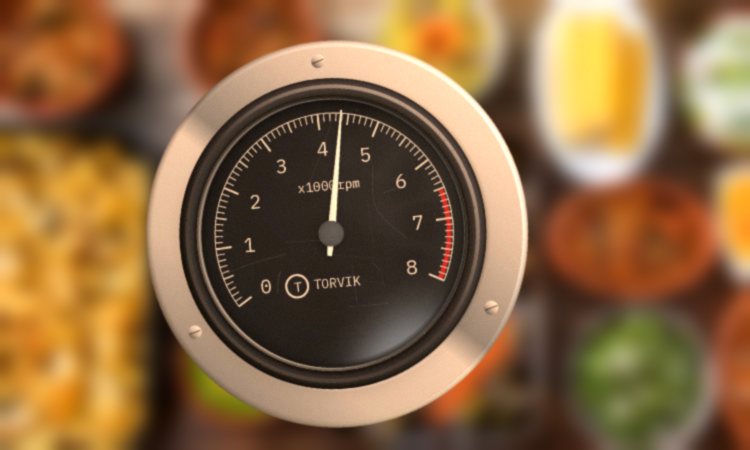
4400
